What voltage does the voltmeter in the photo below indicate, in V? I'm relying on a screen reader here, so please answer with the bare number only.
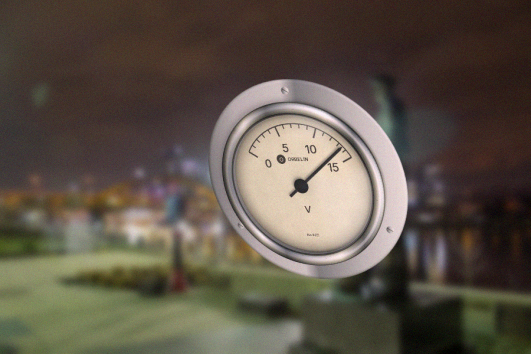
13.5
